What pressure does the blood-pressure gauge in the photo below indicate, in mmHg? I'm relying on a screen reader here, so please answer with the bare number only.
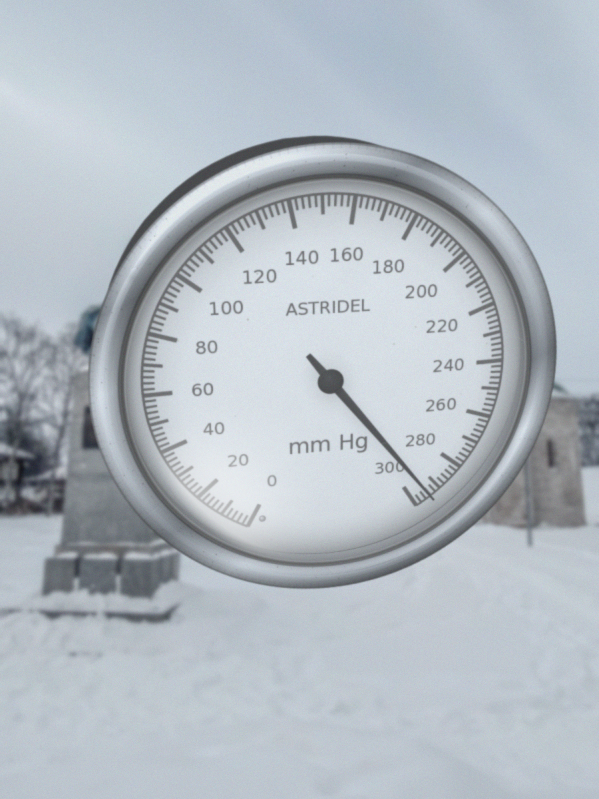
294
